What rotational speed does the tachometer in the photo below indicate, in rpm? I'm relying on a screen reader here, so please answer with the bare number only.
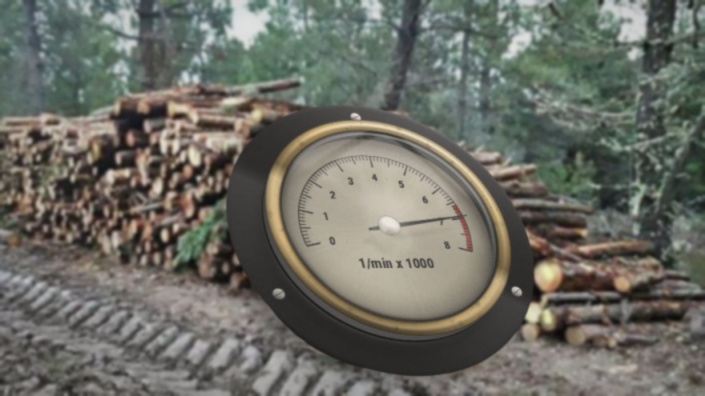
7000
